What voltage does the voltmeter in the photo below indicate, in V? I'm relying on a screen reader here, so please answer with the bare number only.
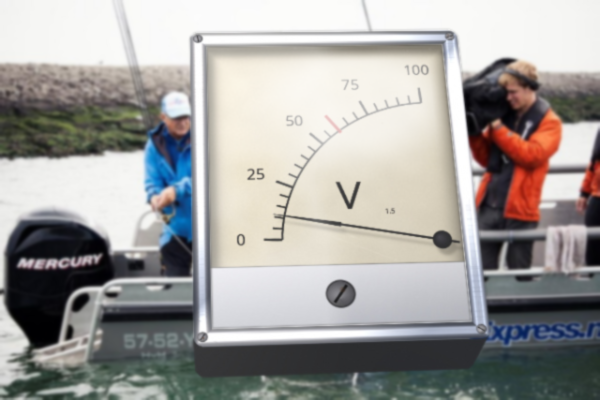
10
